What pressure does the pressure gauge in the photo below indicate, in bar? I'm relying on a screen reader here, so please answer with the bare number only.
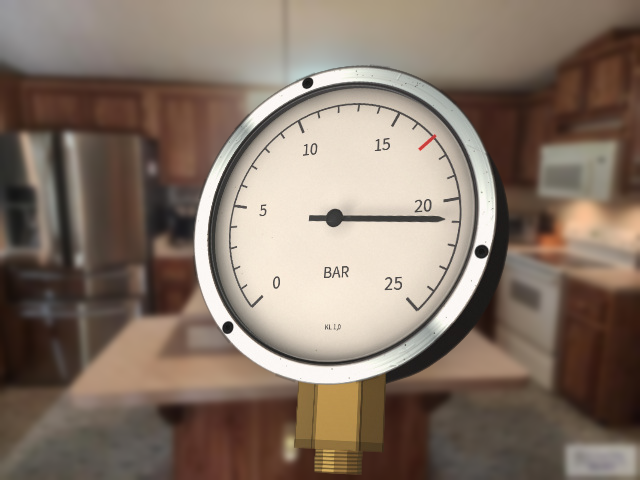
21
